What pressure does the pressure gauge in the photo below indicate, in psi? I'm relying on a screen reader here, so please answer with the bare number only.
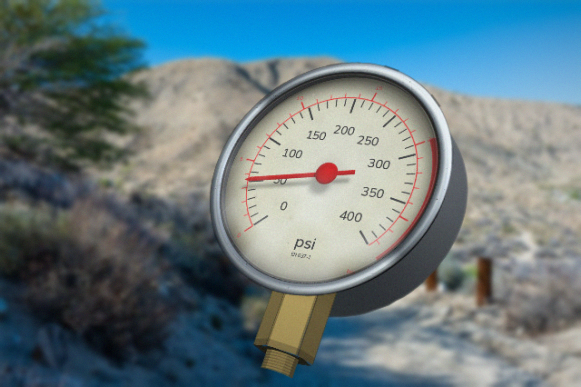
50
